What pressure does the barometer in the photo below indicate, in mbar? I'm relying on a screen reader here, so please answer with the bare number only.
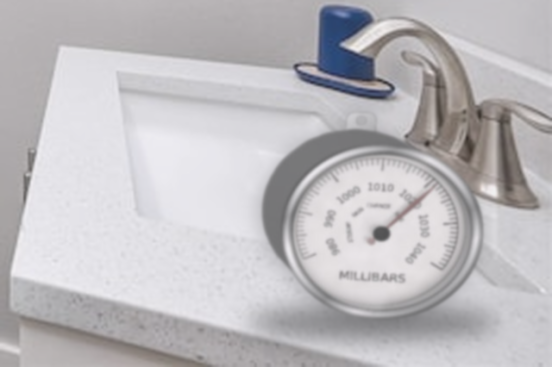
1020
